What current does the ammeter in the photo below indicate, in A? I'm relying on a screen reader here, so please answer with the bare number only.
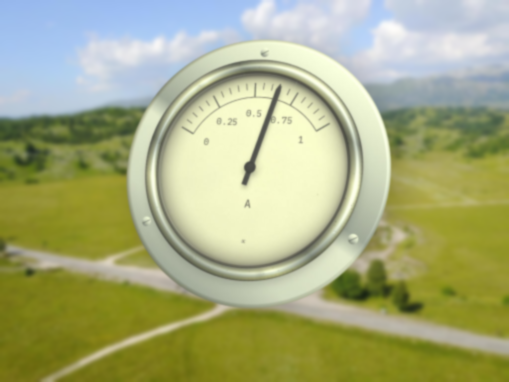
0.65
